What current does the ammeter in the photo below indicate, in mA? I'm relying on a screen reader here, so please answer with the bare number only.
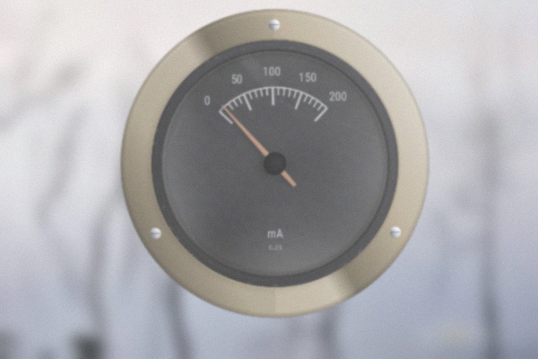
10
